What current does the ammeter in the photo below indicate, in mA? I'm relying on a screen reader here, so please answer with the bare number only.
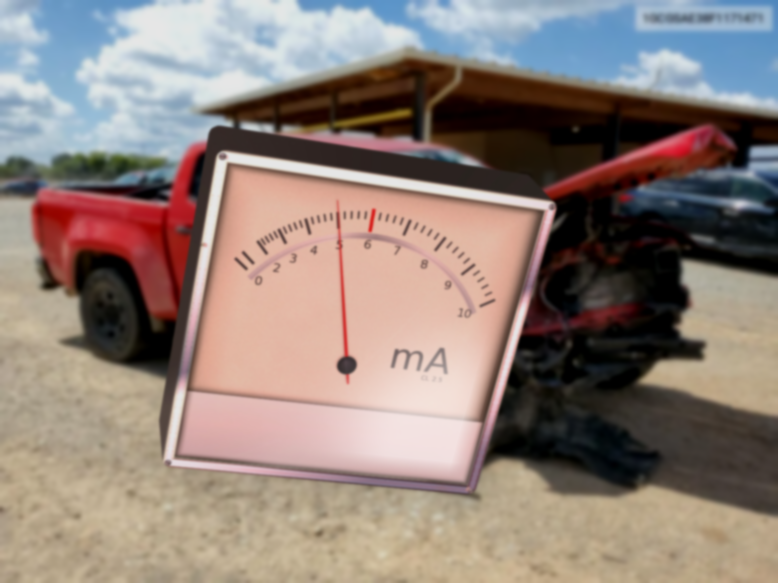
5
